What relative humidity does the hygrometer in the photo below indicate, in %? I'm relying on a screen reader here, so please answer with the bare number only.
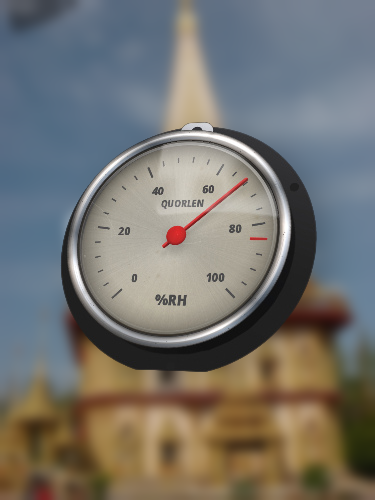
68
